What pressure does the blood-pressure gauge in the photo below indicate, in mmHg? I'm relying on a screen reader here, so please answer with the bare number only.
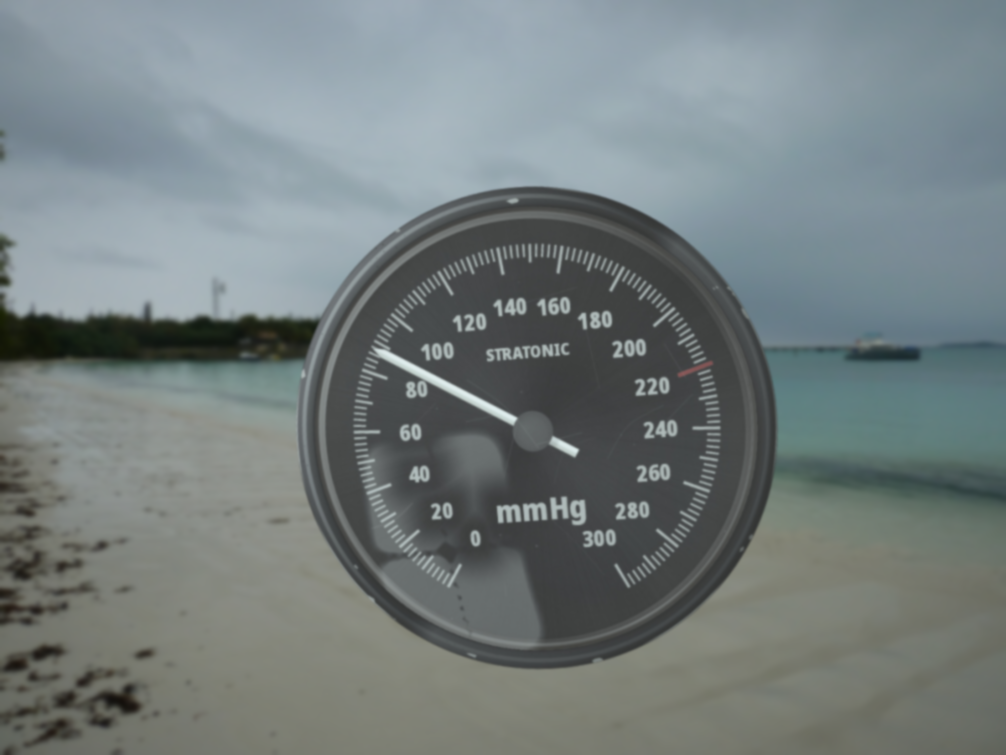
88
